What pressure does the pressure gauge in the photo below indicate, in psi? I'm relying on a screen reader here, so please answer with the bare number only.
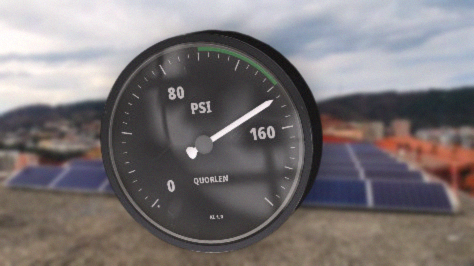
145
